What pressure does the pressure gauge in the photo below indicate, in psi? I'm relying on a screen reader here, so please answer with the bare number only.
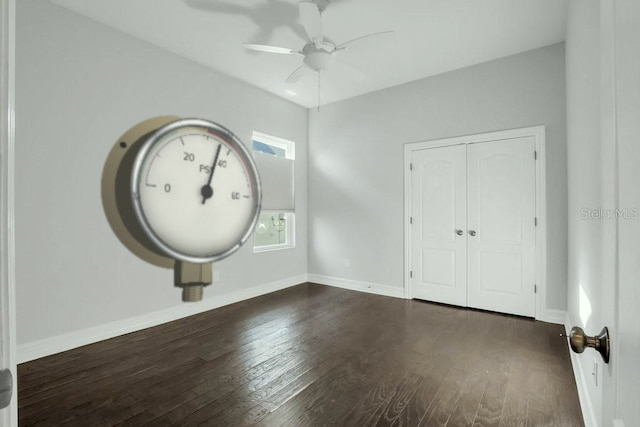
35
